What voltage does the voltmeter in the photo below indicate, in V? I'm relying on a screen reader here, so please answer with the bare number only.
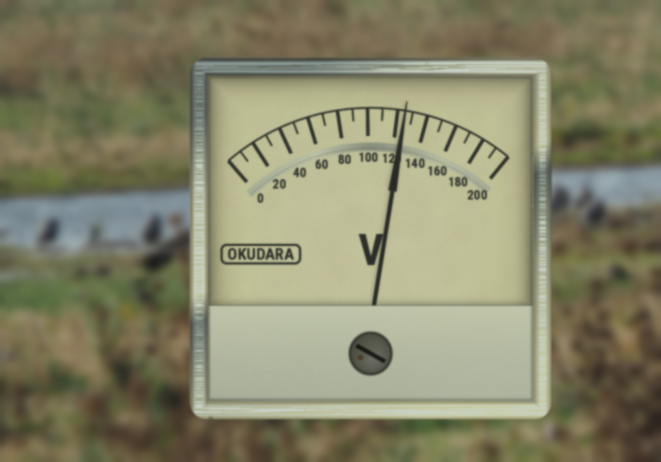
125
